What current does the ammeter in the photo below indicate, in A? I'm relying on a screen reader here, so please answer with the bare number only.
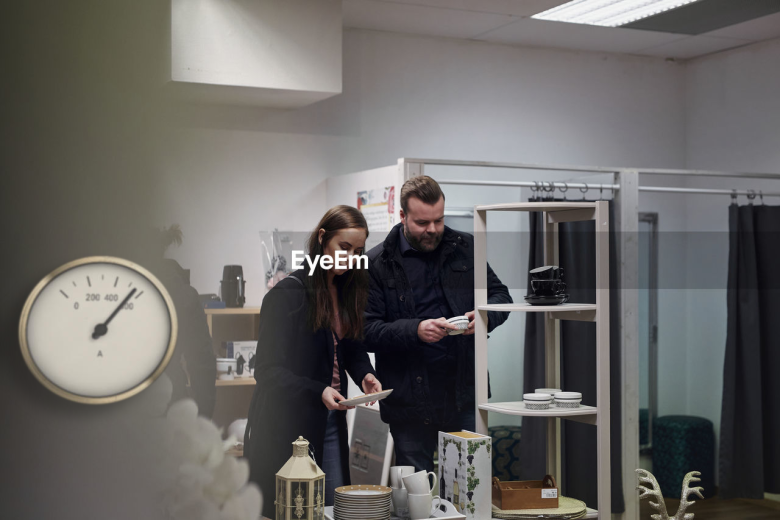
550
